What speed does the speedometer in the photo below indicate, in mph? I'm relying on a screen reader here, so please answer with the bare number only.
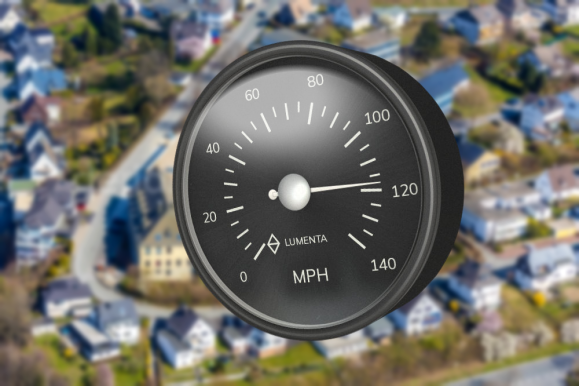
117.5
